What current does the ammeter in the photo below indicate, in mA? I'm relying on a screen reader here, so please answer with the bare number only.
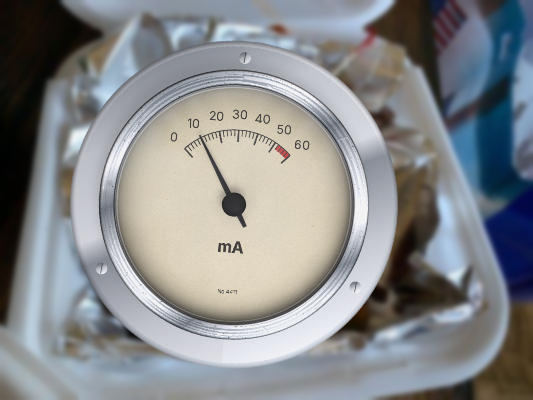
10
